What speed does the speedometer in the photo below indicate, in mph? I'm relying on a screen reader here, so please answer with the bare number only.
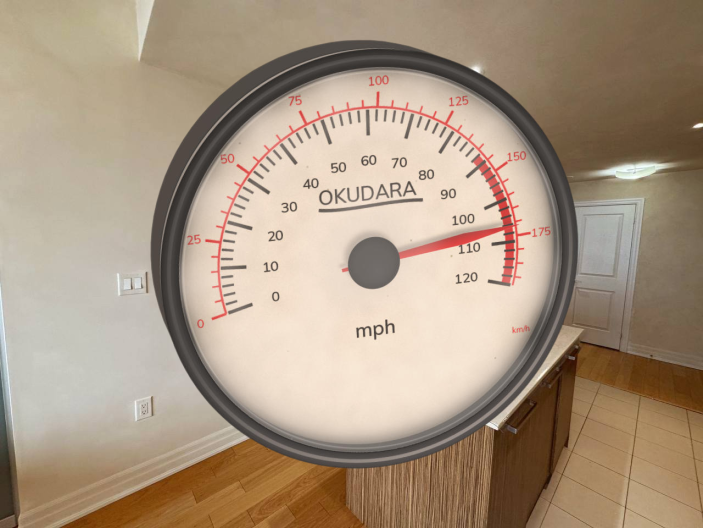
106
